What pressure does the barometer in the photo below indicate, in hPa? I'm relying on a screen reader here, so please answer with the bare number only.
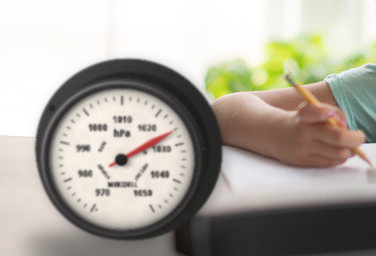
1026
